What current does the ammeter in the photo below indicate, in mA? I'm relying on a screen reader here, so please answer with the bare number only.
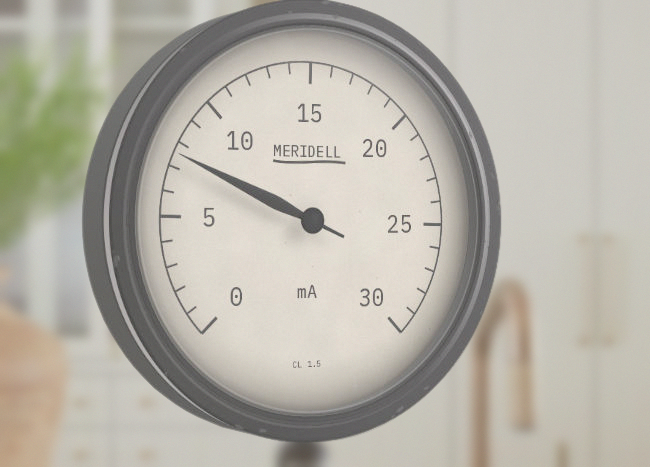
7.5
